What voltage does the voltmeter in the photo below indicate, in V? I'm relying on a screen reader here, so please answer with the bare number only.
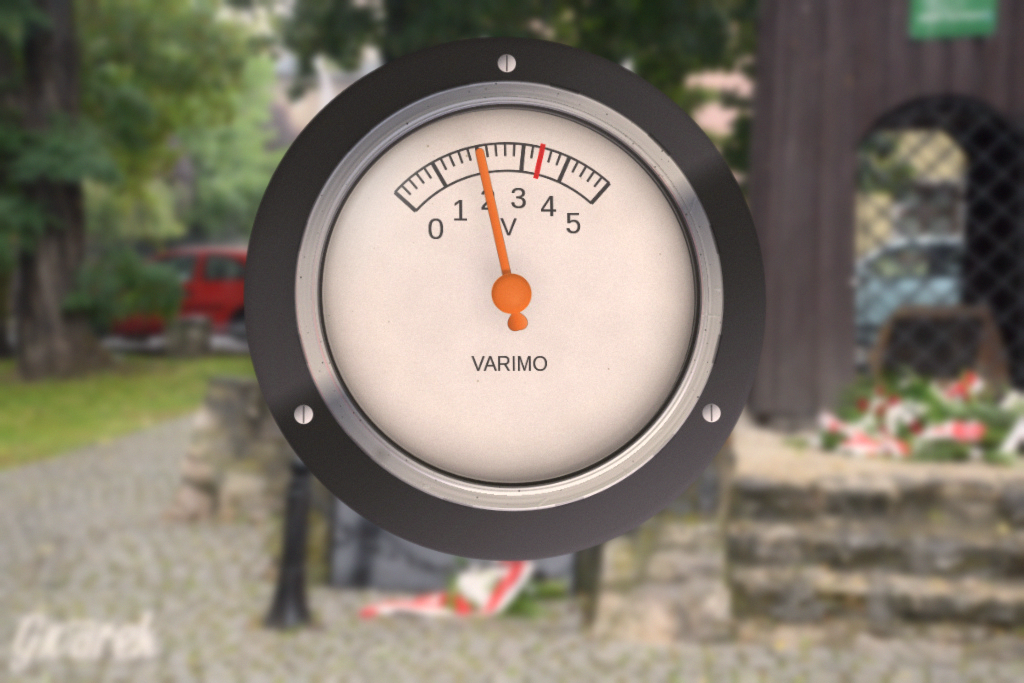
2
